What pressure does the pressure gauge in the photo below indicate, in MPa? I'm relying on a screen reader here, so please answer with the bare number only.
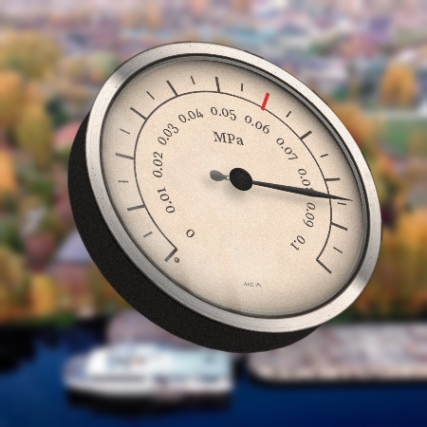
0.085
